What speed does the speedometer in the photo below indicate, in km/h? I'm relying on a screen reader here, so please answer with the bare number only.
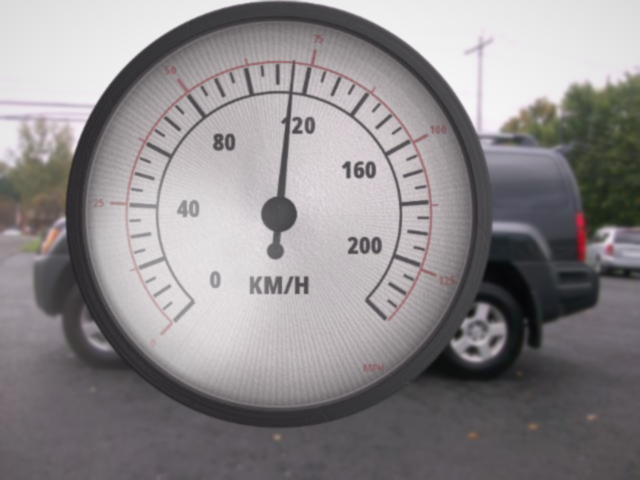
115
